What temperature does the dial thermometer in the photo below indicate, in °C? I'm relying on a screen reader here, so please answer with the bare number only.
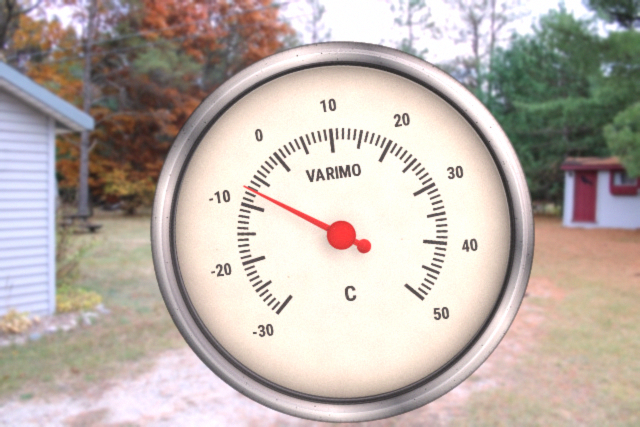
-7
